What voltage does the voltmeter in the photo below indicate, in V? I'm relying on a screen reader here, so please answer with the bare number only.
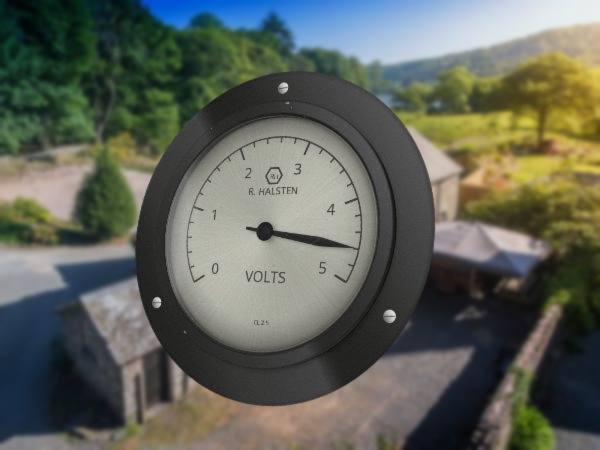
4.6
